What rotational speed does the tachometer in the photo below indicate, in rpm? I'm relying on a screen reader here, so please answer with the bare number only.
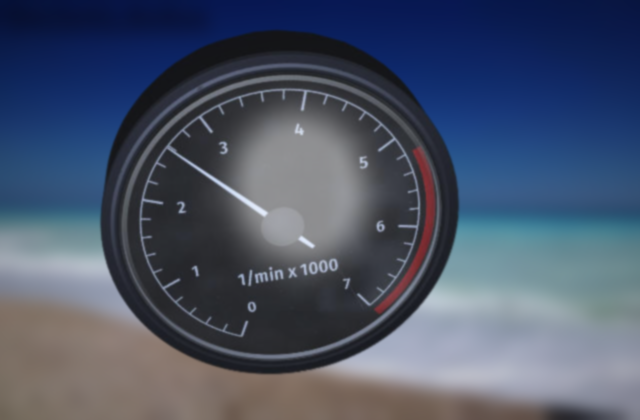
2600
